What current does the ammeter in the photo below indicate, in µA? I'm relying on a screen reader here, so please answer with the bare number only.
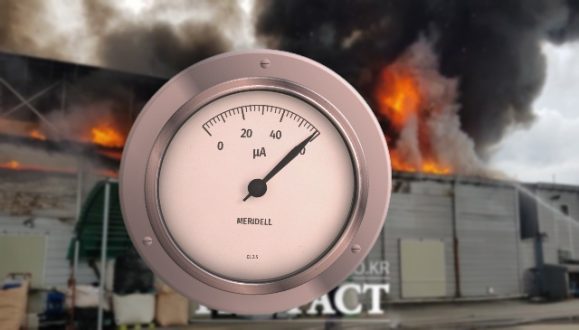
58
